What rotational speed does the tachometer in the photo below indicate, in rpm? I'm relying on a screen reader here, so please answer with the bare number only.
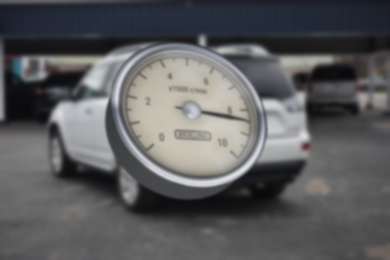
8500
